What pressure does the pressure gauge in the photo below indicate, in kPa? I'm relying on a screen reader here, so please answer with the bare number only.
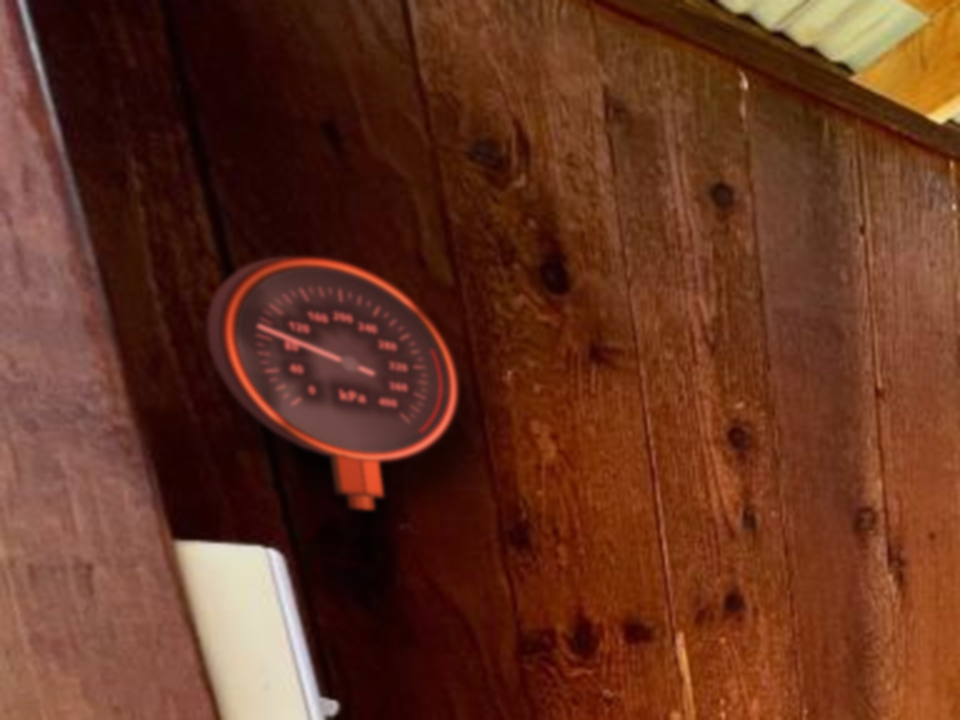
90
